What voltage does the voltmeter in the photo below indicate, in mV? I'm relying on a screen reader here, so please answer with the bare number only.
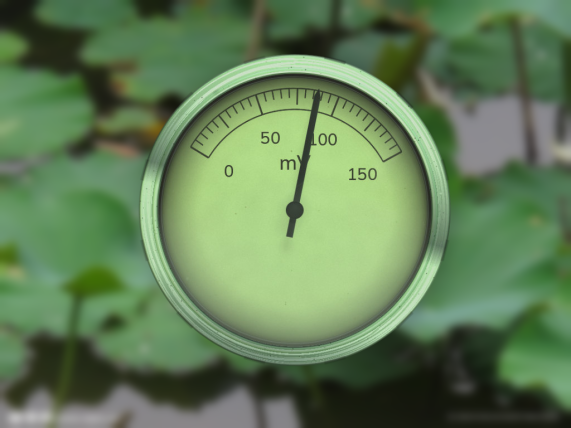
87.5
